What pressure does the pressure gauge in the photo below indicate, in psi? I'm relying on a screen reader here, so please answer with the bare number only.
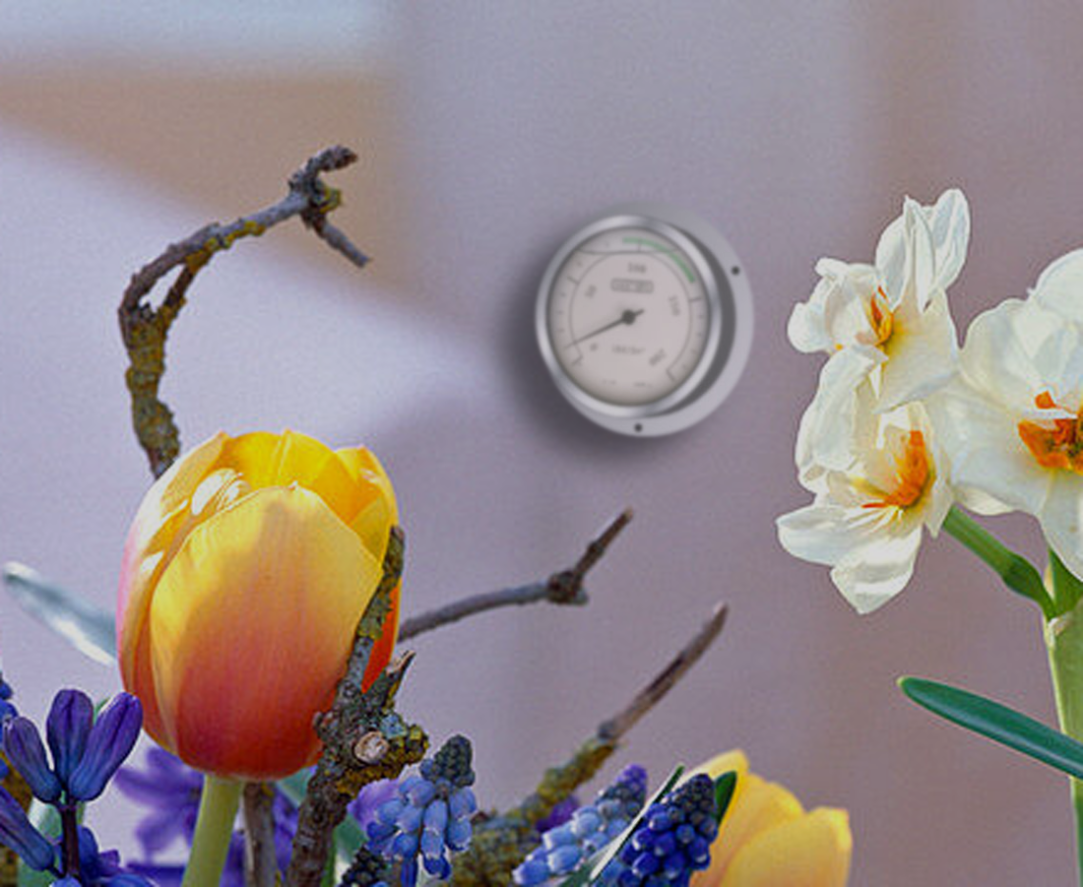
10
